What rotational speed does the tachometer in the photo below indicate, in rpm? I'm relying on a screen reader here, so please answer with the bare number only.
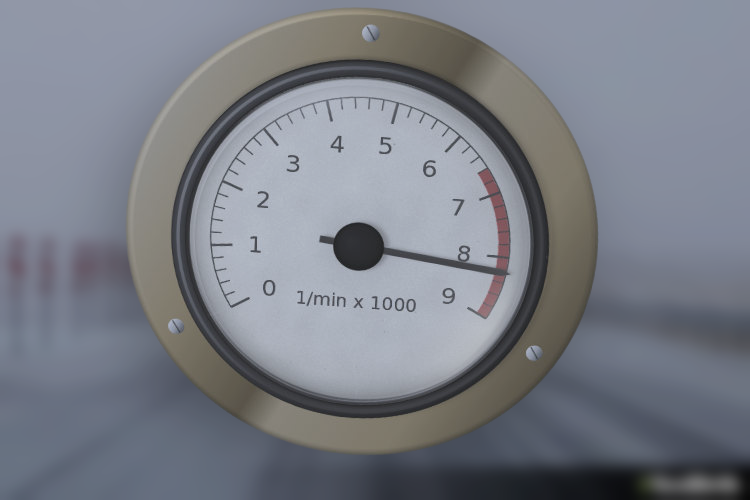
8200
